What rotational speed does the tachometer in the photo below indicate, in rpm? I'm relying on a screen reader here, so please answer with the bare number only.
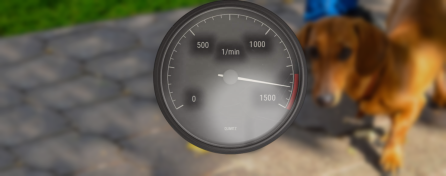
1375
